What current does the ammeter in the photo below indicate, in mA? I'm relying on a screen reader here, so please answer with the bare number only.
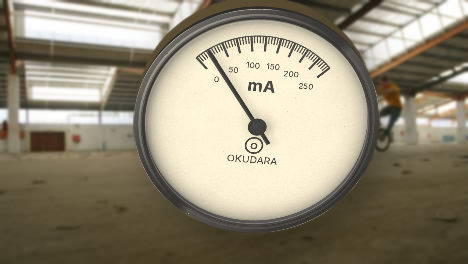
25
